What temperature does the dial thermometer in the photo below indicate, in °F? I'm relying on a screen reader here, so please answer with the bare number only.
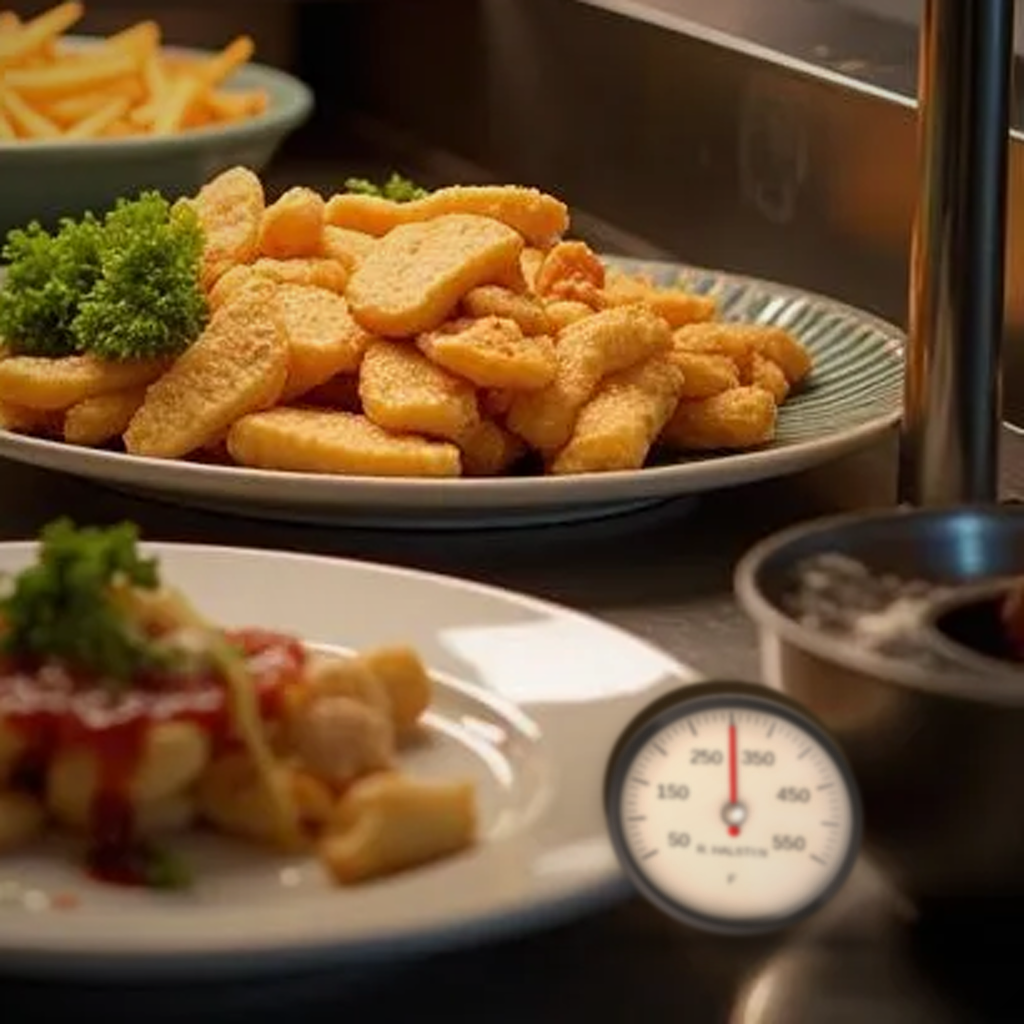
300
